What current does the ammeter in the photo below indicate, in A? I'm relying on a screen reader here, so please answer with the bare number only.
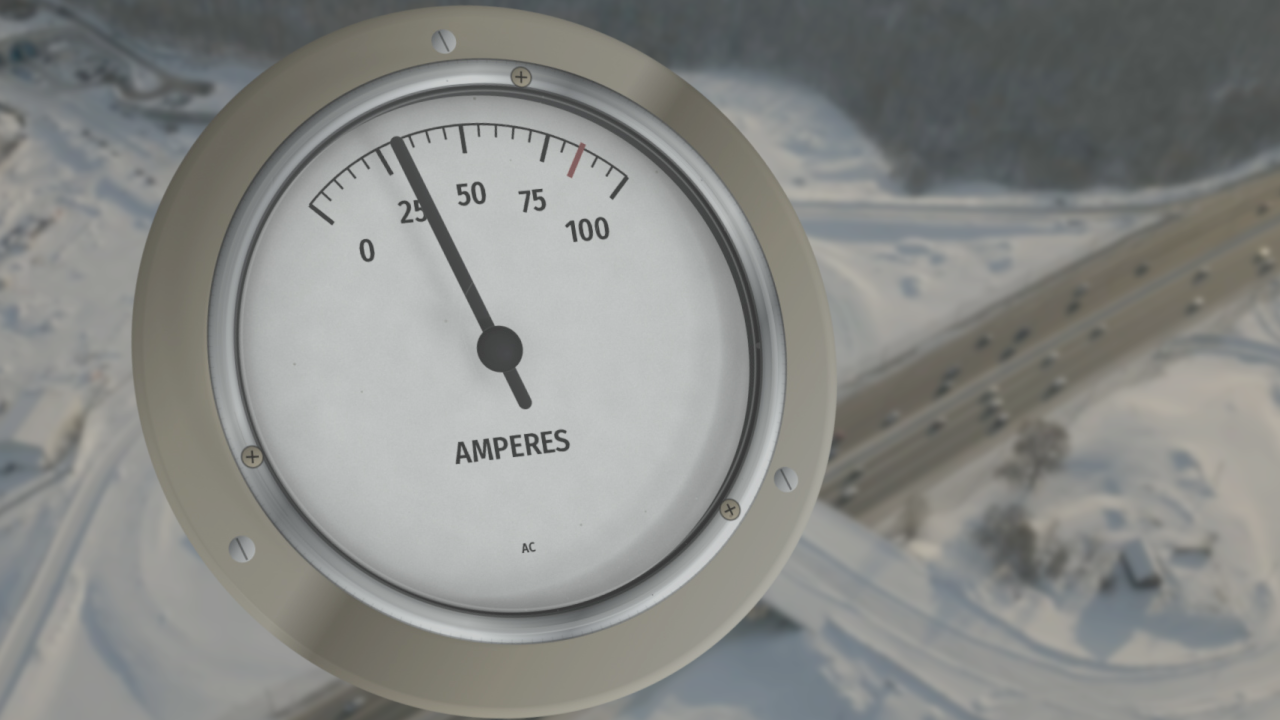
30
